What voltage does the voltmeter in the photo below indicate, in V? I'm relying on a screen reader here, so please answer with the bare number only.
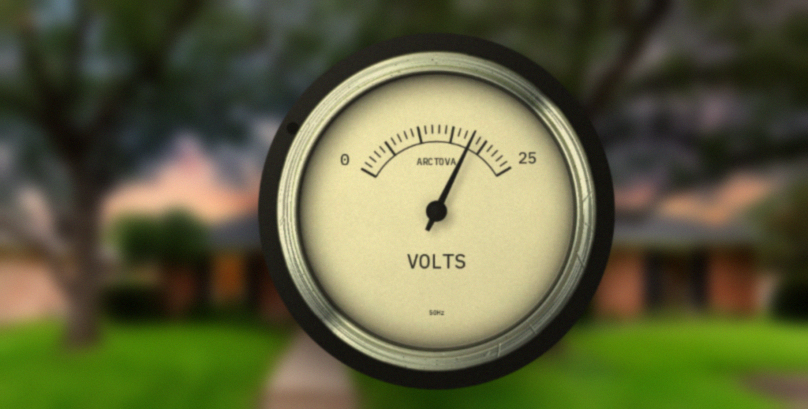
18
